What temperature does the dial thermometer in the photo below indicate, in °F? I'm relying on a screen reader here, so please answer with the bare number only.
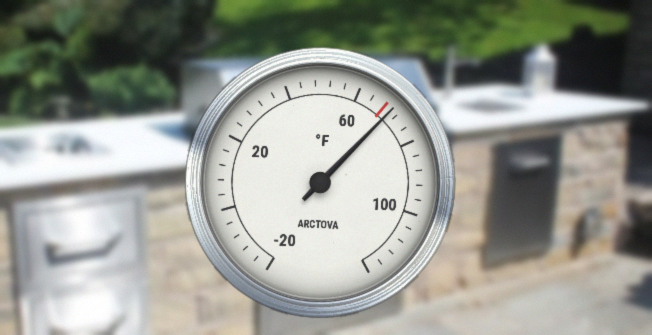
70
